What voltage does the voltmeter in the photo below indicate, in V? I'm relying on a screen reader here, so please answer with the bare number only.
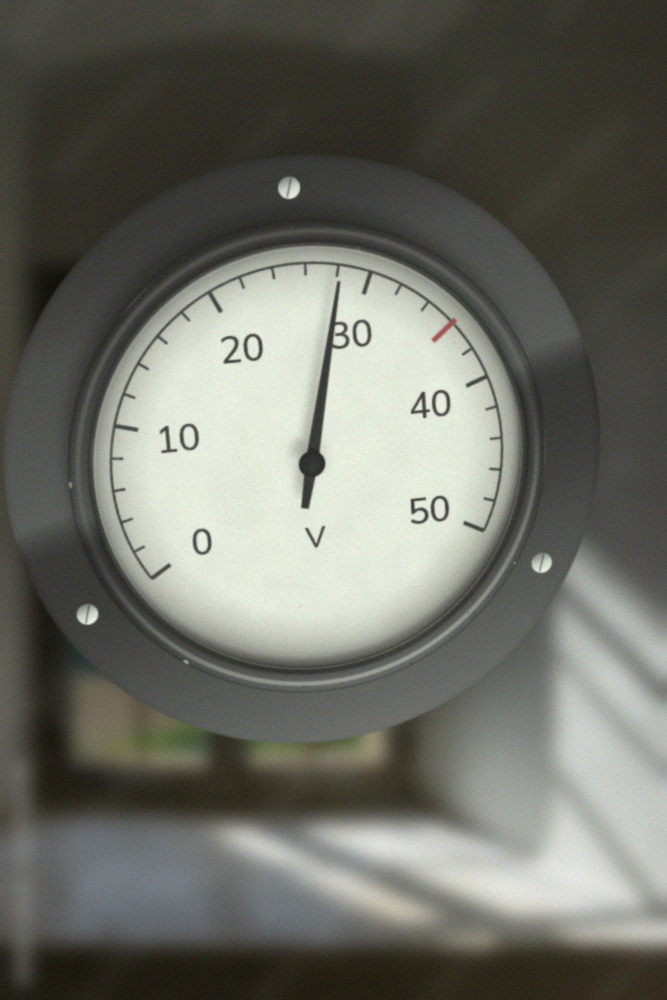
28
